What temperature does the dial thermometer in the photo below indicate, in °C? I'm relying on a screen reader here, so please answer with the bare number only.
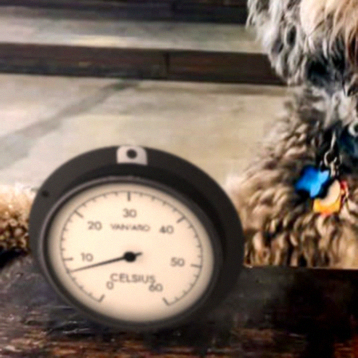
8
